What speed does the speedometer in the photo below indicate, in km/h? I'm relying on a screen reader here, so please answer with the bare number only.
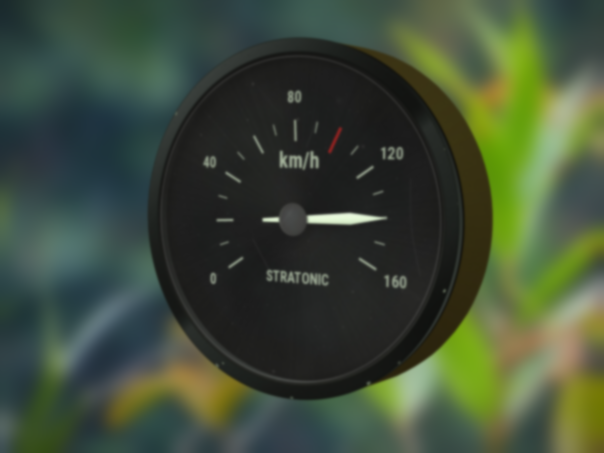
140
